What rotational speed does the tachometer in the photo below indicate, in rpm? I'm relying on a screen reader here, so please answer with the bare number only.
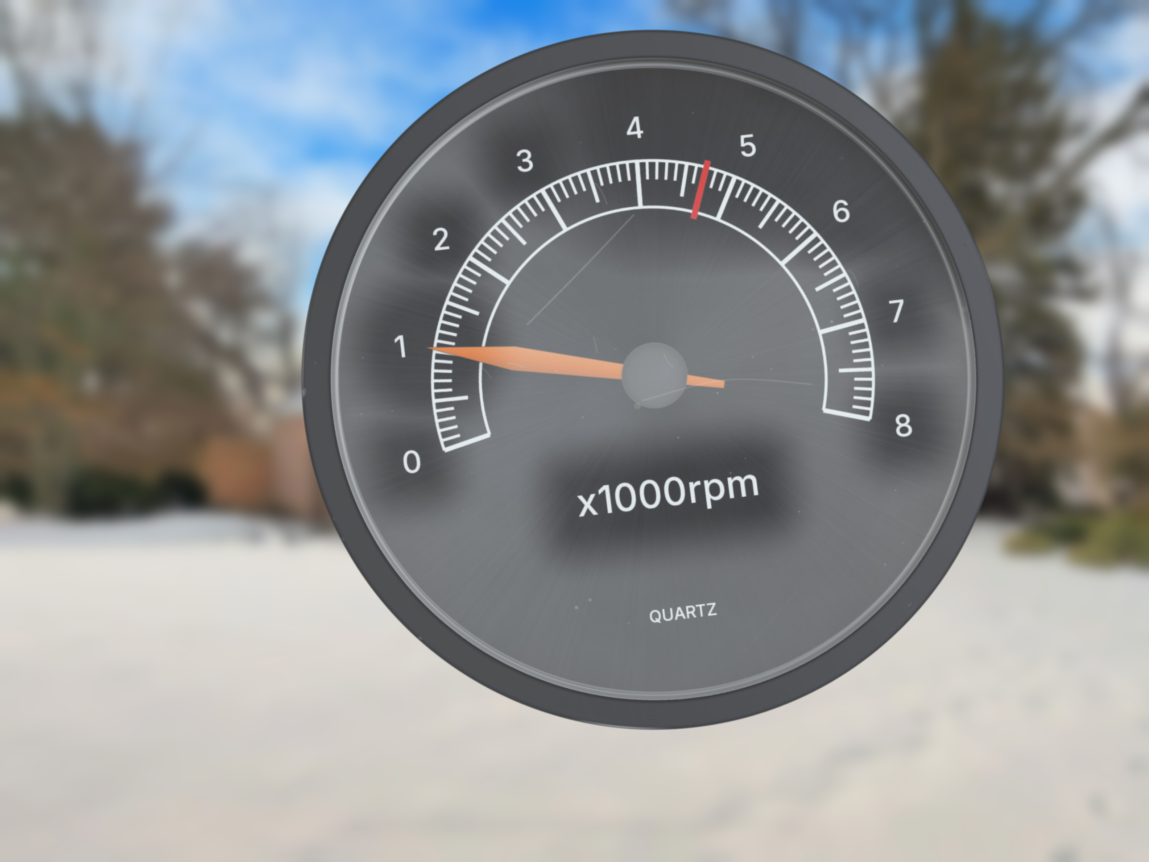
1000
